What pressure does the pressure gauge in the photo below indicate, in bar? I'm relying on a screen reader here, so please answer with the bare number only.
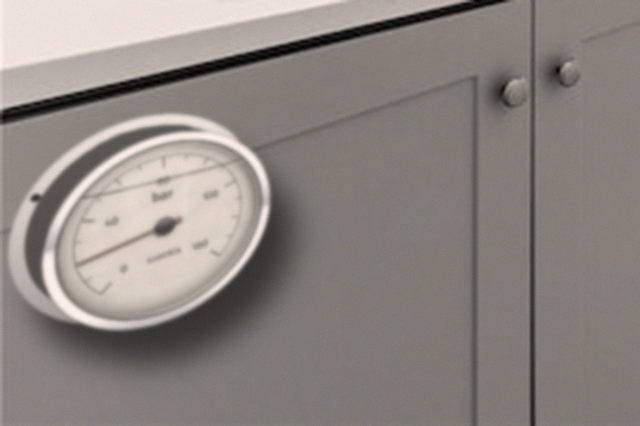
20
